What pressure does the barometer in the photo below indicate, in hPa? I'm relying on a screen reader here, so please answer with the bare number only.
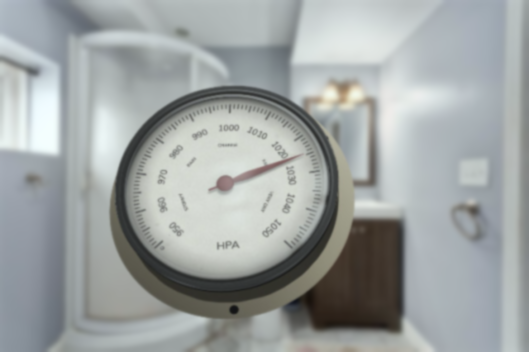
1025
